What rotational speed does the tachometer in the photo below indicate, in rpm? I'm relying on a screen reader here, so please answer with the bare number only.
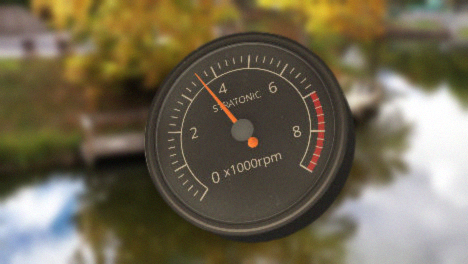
3600
